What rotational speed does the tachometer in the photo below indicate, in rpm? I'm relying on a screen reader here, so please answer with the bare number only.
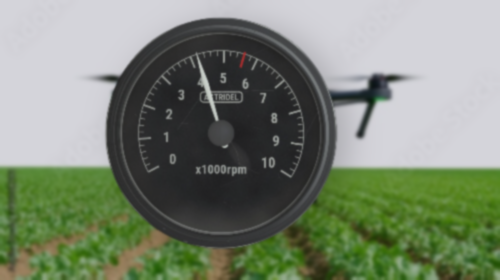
4200
